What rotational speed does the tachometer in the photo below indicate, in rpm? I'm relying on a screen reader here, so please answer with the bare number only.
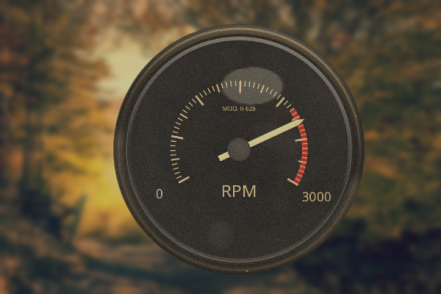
2300
